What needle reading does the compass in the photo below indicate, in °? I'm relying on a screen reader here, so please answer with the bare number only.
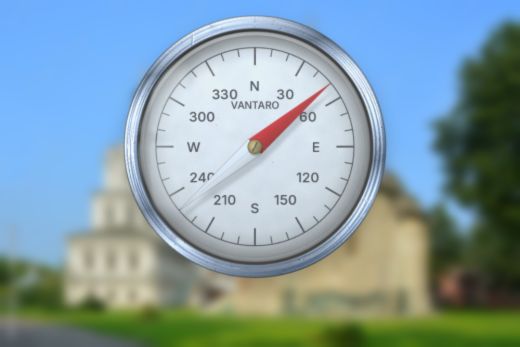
50
